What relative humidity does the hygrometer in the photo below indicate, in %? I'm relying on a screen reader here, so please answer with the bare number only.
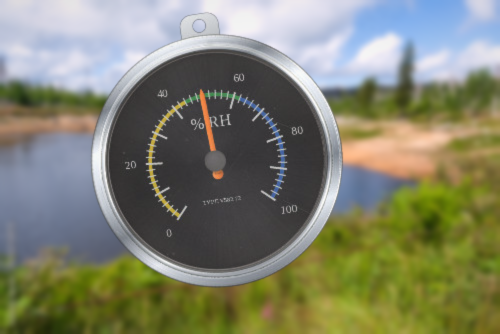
50
